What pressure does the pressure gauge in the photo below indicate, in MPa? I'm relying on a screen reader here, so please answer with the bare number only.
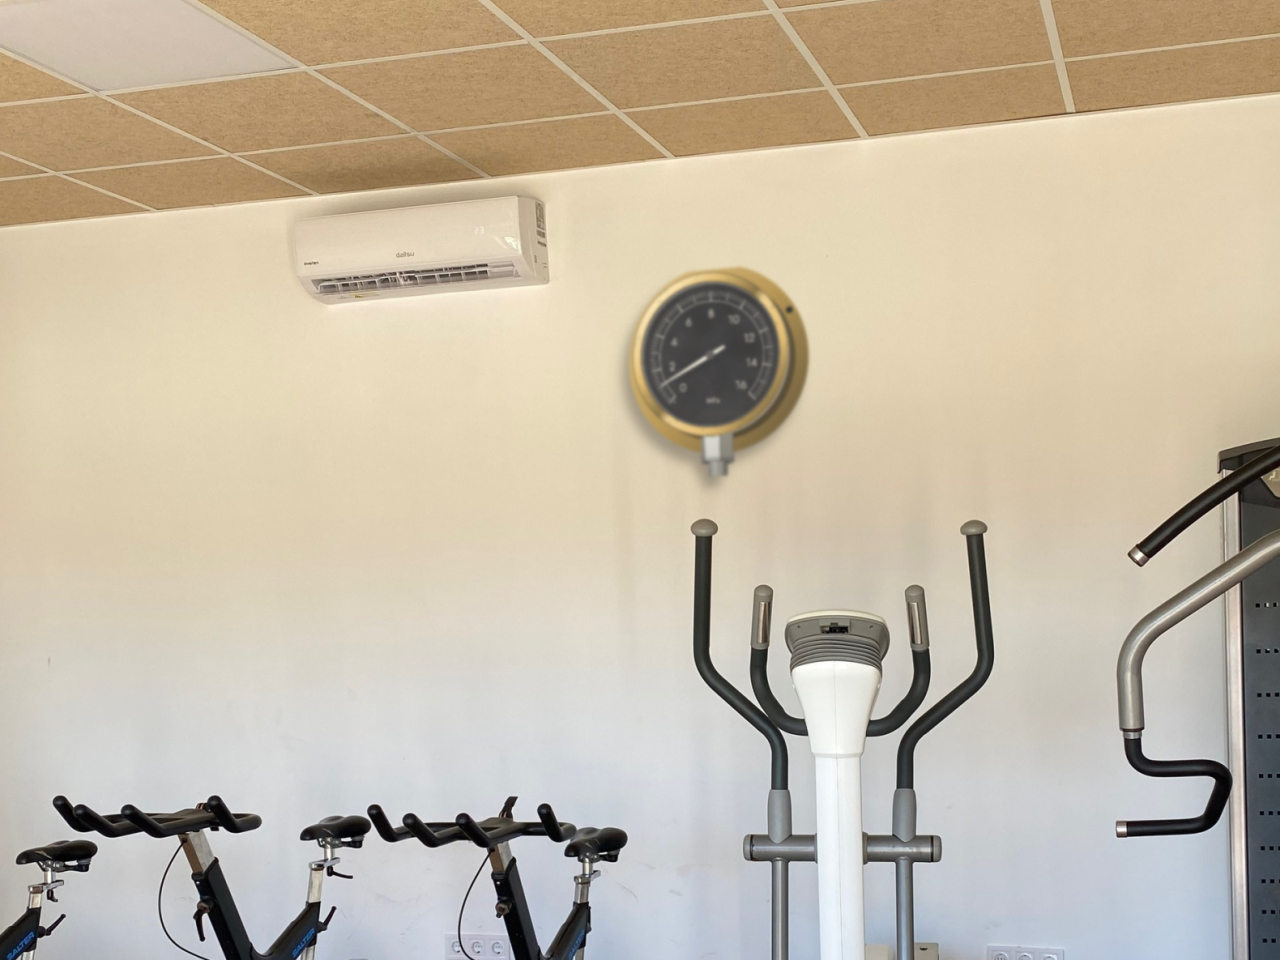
1
